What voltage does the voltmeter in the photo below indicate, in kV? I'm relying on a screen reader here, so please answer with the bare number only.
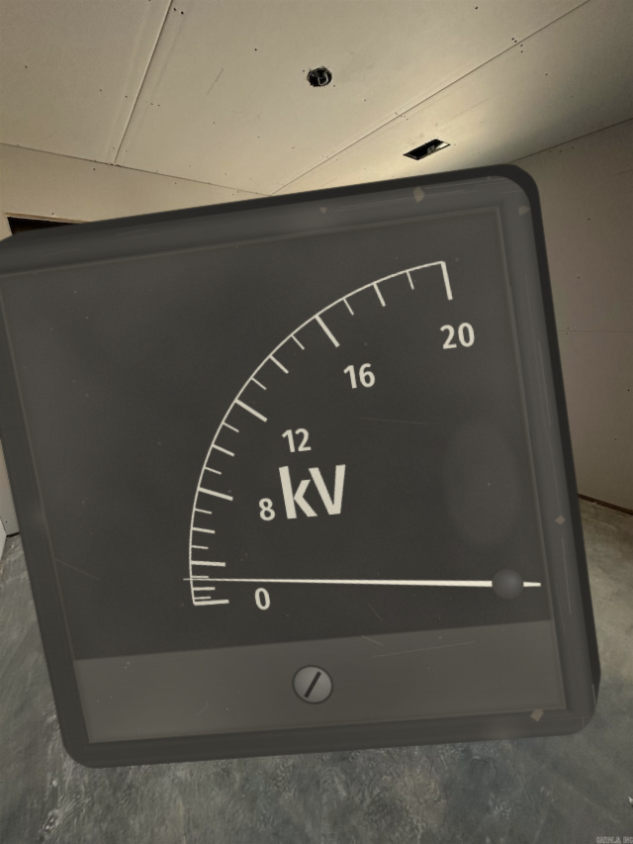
3
